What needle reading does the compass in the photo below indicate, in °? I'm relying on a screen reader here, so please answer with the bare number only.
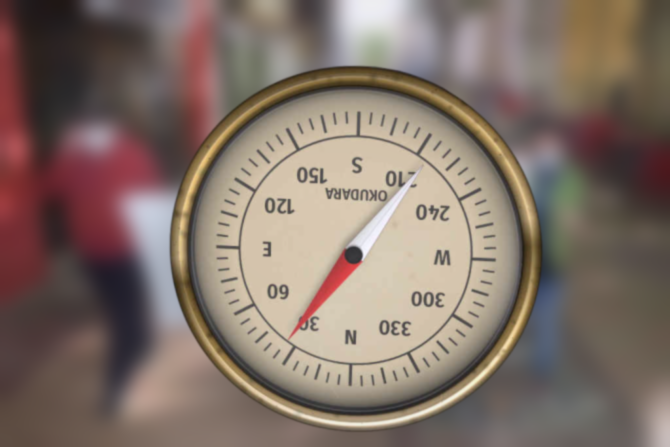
35
